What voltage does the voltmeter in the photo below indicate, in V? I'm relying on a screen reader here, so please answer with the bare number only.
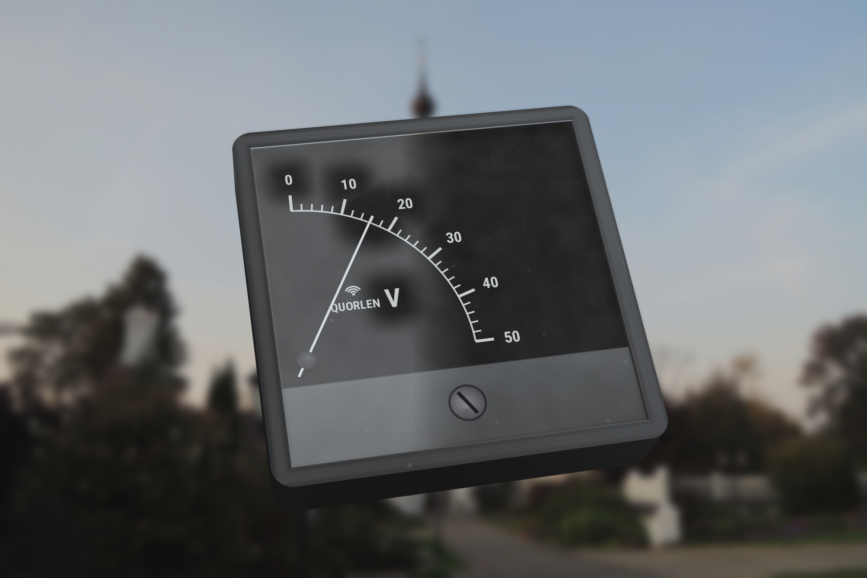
16
